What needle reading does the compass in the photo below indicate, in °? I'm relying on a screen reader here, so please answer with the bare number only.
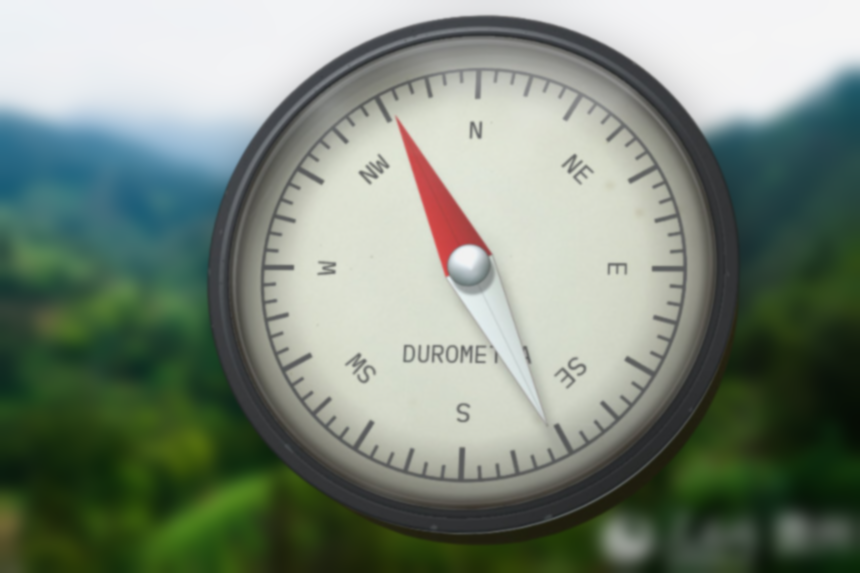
332.5
